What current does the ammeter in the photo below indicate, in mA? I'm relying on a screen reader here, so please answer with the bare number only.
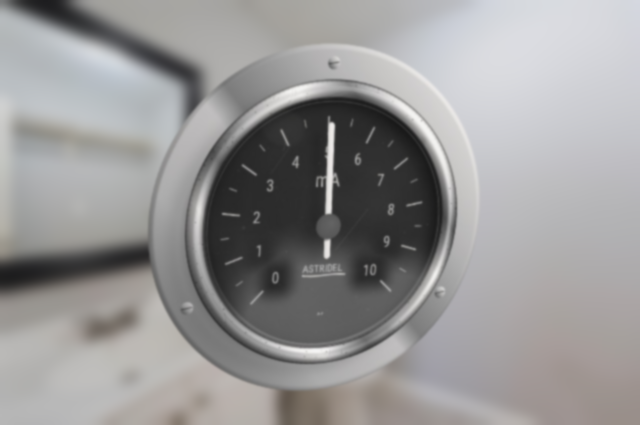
5
